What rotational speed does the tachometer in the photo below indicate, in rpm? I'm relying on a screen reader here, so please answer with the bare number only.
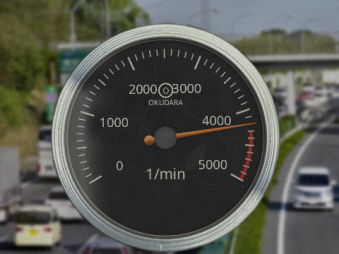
4200
